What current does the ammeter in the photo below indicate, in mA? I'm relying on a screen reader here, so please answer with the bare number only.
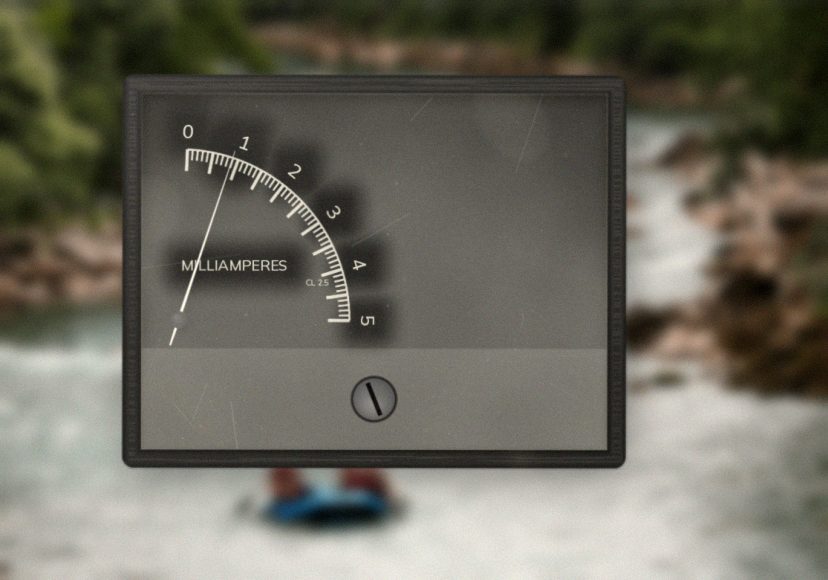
0.9
